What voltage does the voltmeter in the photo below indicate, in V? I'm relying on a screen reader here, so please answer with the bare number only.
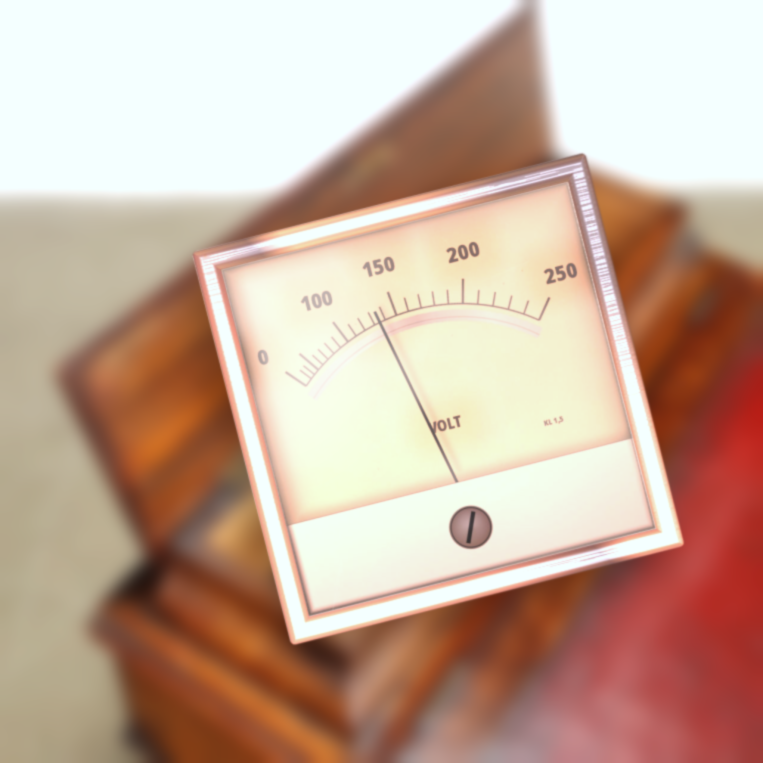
135
